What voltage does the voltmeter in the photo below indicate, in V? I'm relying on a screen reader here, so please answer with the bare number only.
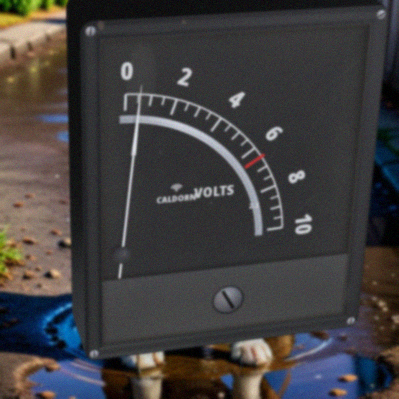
0.5
